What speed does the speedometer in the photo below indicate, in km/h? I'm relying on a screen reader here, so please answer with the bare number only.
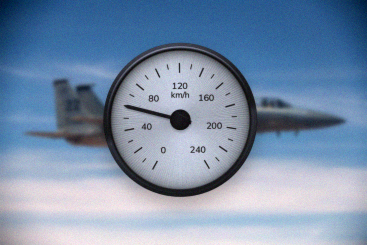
60
